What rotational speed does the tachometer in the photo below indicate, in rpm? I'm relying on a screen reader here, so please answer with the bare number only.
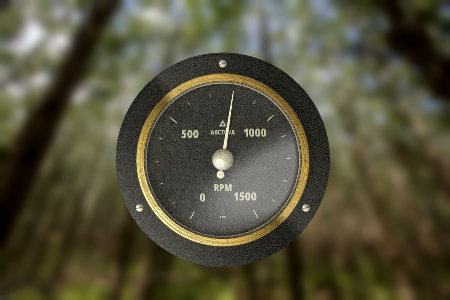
800
